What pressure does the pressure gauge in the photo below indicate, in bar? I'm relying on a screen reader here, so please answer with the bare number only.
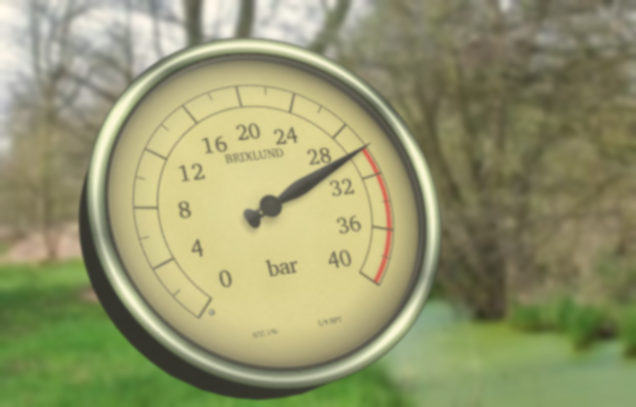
30
